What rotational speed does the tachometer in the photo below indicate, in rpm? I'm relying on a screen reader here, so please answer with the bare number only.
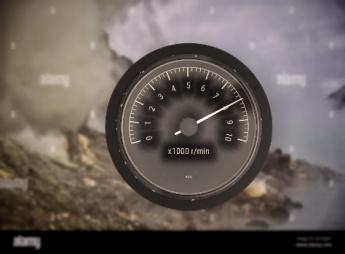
8000
